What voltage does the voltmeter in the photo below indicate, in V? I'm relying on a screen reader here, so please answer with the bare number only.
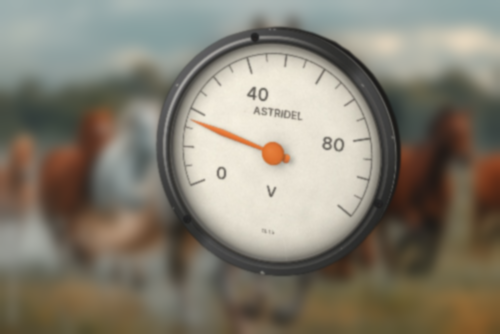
17.5
